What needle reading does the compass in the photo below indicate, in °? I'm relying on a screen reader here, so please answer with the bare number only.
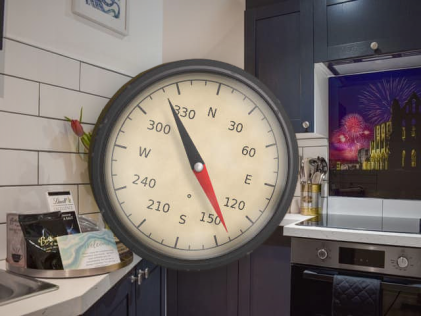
140
